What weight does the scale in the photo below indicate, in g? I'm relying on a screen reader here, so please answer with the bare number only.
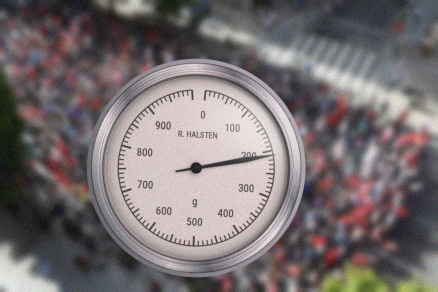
210
